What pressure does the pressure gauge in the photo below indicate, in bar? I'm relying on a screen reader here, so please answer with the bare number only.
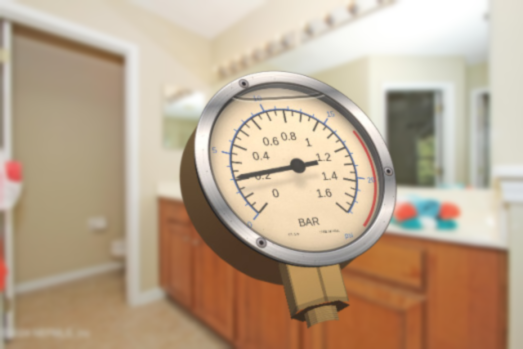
0.2
